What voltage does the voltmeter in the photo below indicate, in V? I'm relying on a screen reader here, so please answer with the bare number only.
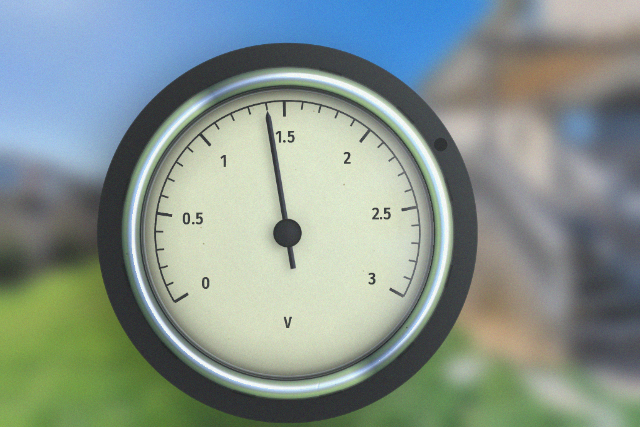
1.4
